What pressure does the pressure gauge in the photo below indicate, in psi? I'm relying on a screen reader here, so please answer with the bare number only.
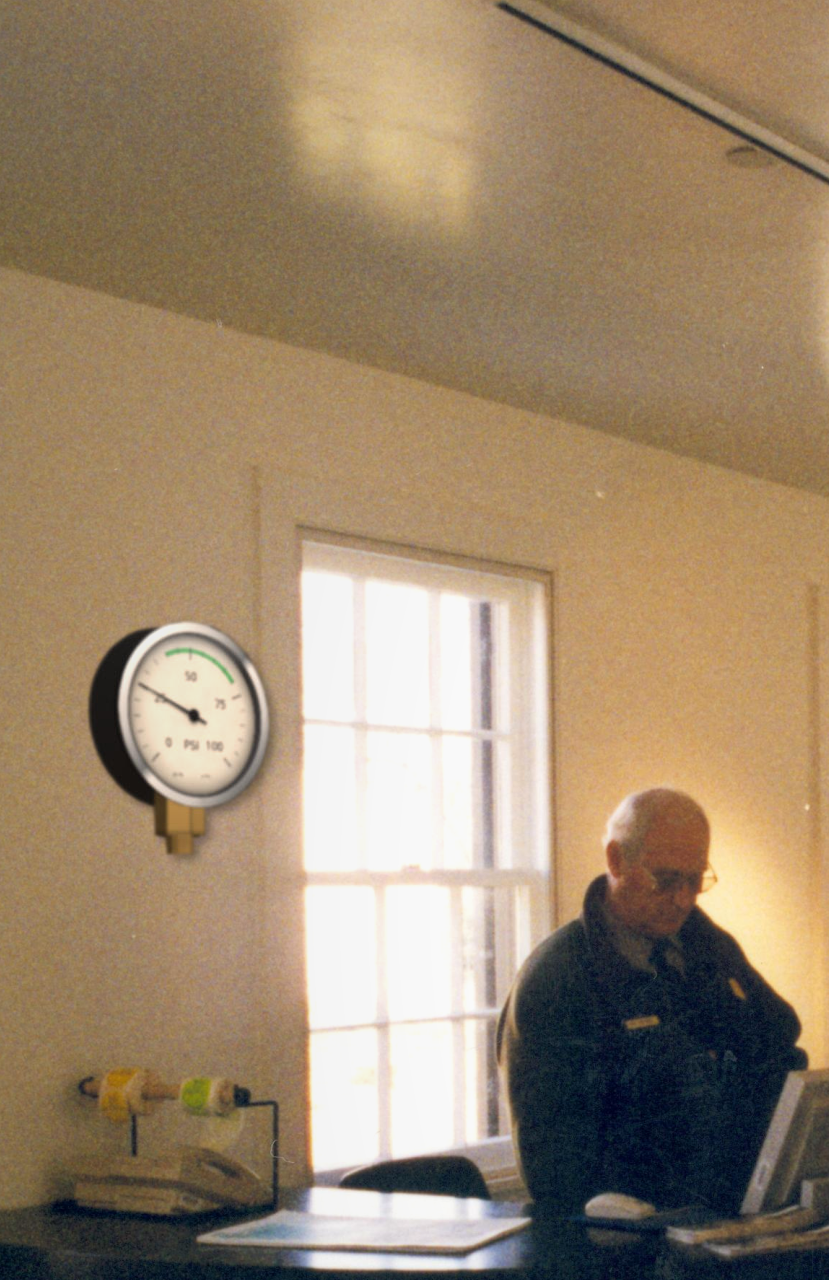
25
